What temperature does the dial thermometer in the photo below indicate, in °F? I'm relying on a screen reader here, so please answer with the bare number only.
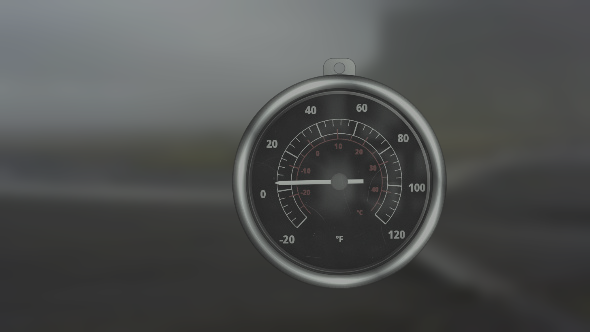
4
